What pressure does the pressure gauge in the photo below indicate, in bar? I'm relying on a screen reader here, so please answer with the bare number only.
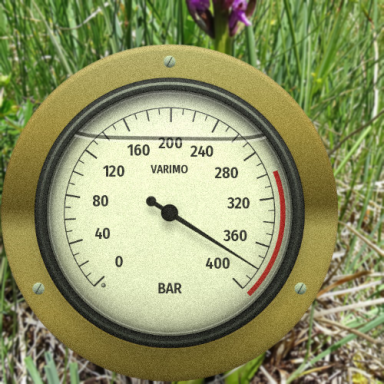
380
